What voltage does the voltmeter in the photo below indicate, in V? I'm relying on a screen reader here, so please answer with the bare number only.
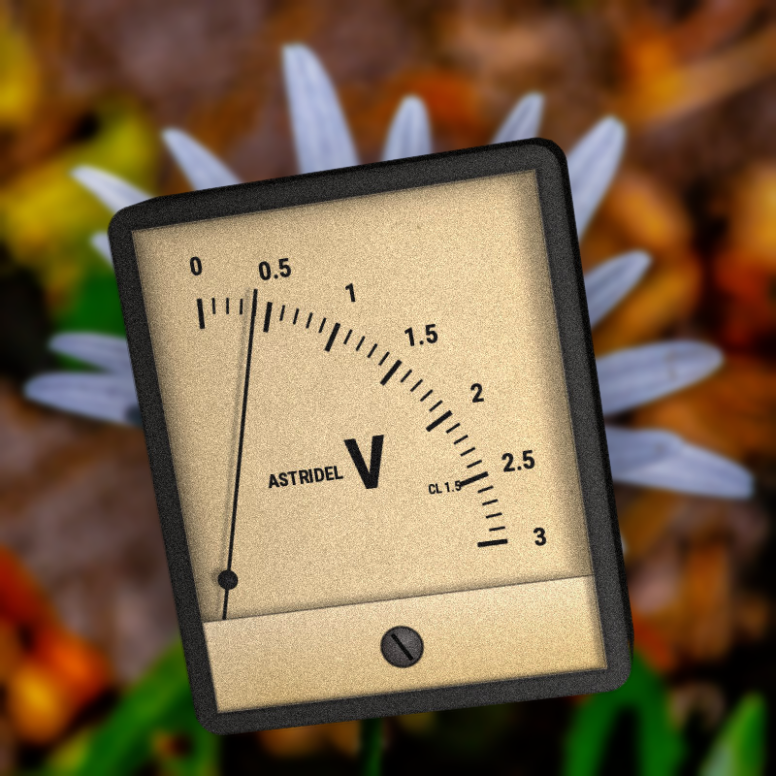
0.4
